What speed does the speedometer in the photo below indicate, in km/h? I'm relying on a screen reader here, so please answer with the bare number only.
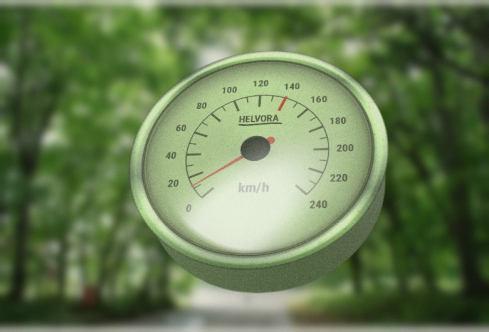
10
